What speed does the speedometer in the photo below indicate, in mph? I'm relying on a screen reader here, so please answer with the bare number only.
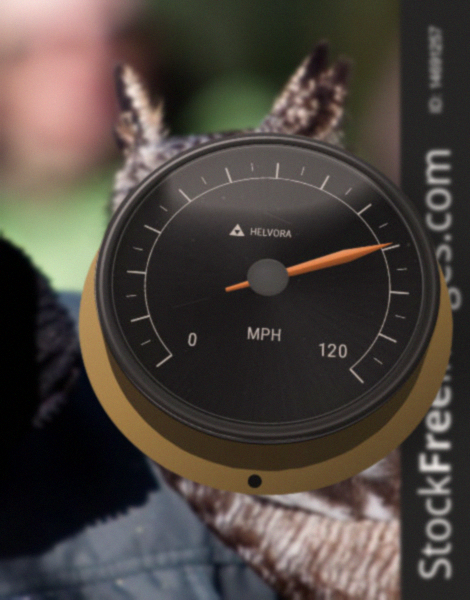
90
